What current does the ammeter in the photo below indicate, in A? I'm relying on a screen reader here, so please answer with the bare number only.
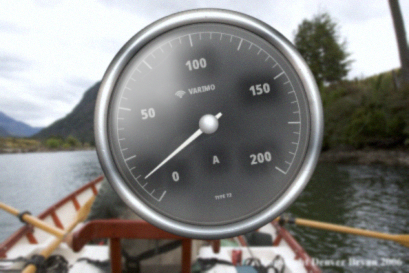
12.5
